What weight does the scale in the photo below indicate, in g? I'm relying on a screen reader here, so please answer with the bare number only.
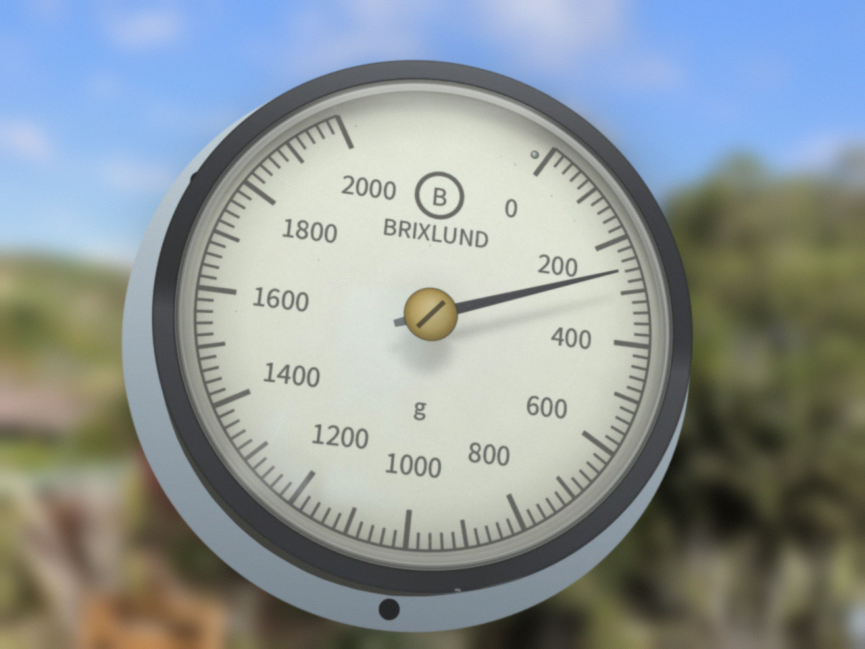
260
